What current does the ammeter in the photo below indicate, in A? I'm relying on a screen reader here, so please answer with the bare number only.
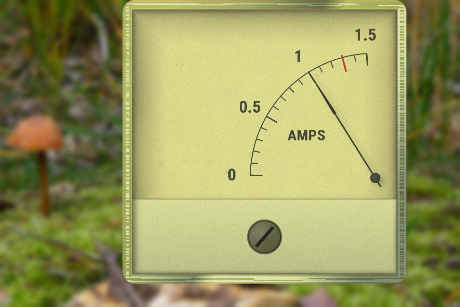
1
